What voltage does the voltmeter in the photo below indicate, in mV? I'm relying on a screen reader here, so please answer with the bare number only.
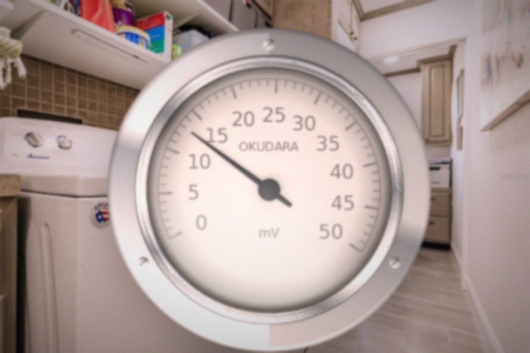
13
